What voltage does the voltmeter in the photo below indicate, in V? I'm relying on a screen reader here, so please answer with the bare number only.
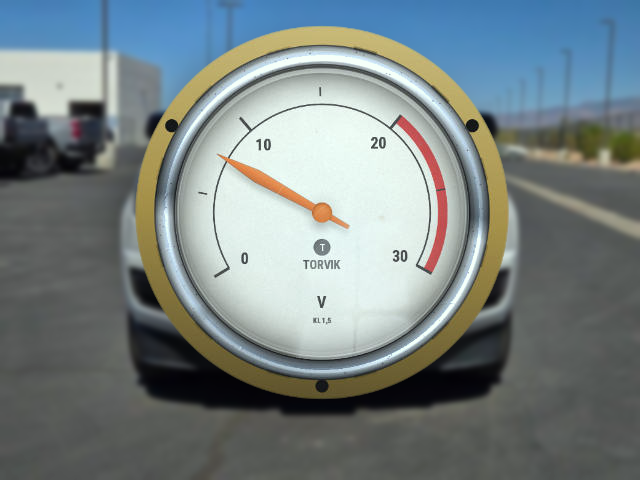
7.5
